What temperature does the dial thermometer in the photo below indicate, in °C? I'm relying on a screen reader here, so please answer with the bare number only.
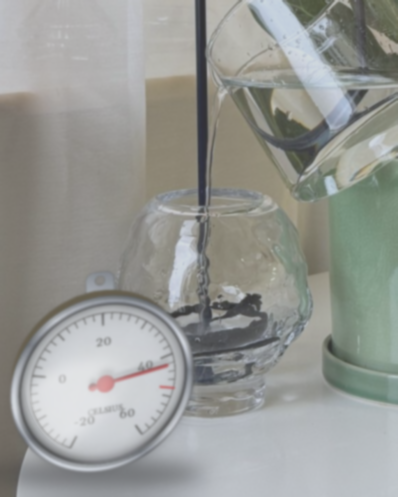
42
